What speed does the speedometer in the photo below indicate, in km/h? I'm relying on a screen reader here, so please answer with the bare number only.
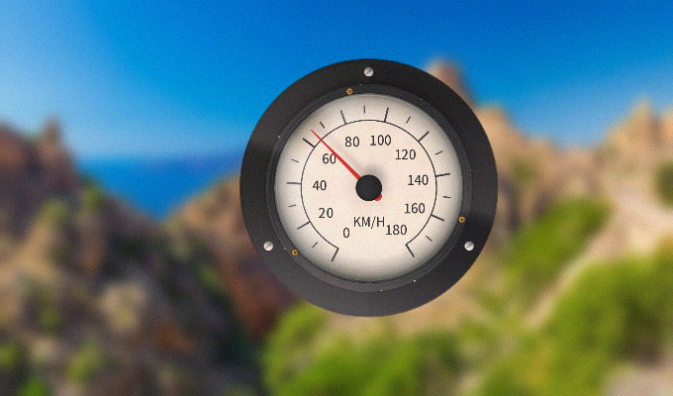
65
